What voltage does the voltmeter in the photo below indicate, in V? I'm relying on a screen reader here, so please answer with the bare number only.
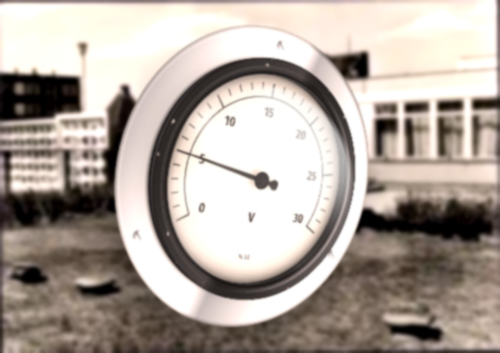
5
